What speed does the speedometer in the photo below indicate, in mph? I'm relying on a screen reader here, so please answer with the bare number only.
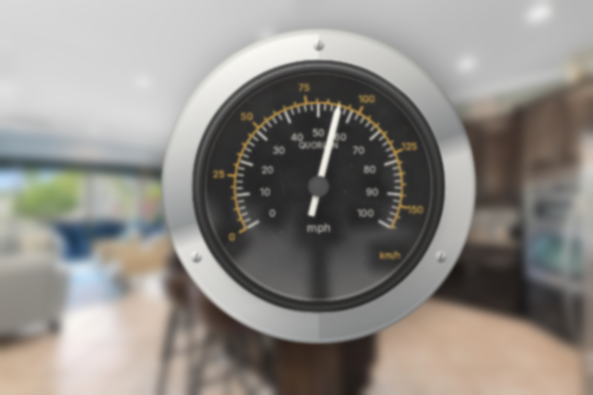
56
